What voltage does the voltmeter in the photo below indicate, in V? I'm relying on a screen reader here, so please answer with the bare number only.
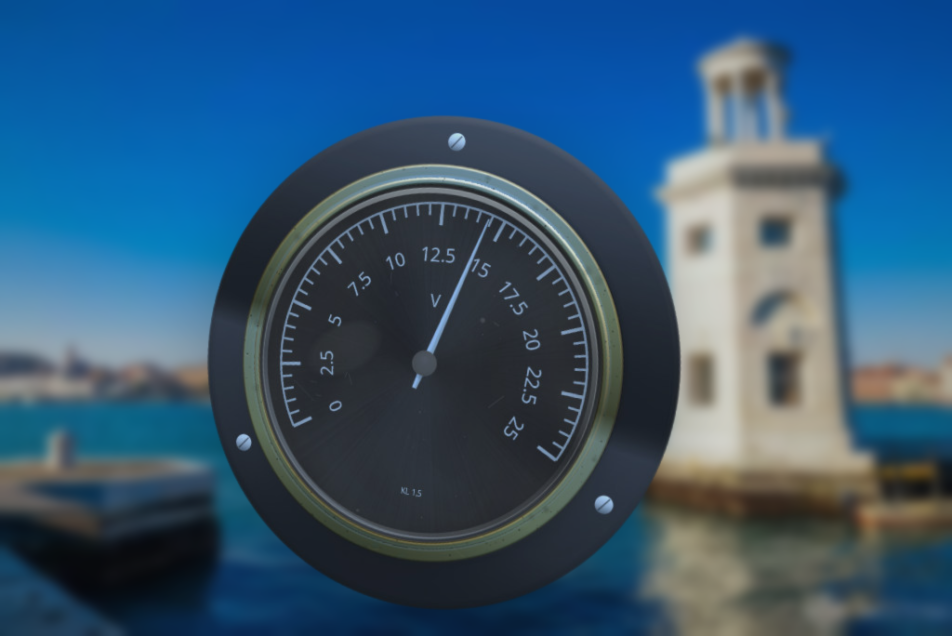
14.5
